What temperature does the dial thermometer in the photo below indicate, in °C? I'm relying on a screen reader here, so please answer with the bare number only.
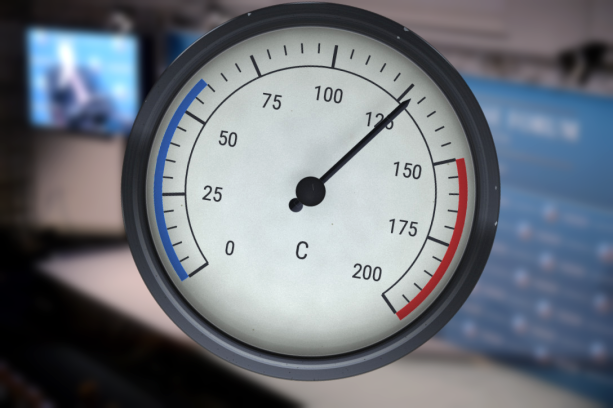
127.5
